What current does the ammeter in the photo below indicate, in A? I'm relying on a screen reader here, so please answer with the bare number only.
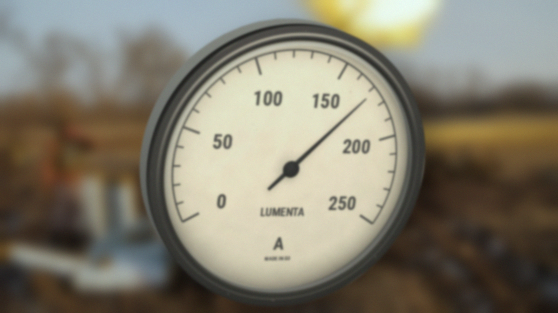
170
